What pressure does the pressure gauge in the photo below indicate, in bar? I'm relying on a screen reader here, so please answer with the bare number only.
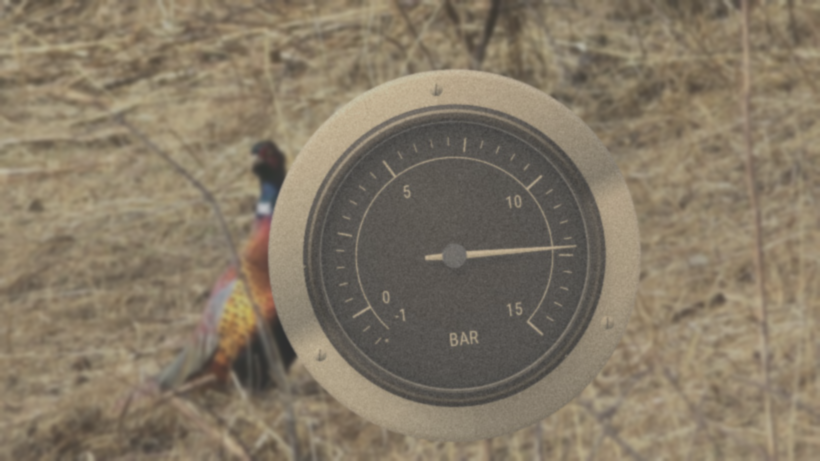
12.25
